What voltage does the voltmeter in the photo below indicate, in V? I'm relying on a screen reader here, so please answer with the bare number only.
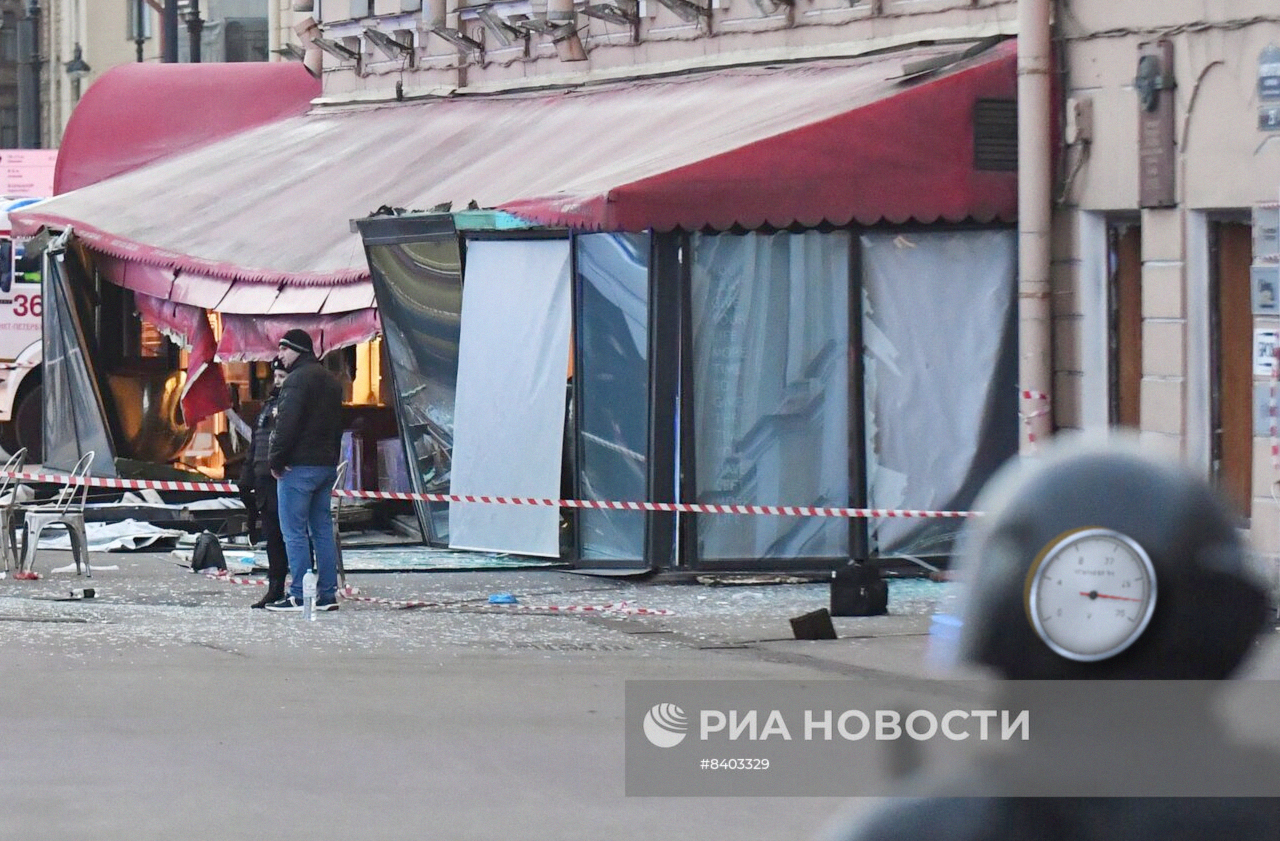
18
